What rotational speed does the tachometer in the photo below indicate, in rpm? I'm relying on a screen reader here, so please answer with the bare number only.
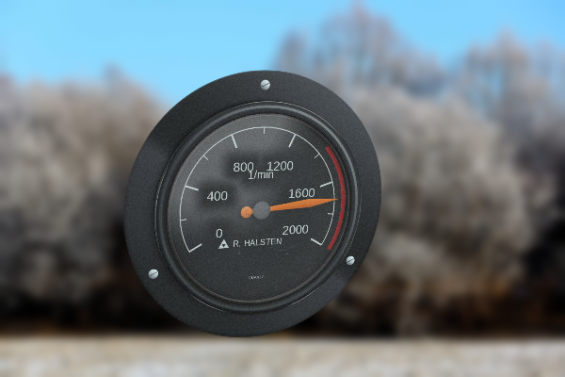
1700
